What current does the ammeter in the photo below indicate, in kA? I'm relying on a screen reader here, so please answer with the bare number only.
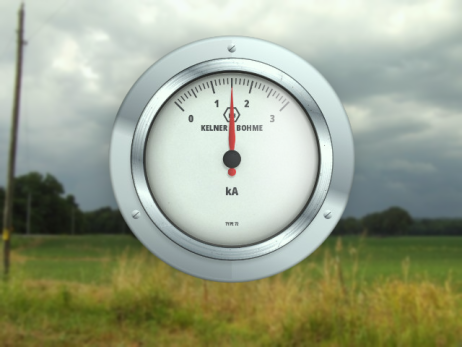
1.5
